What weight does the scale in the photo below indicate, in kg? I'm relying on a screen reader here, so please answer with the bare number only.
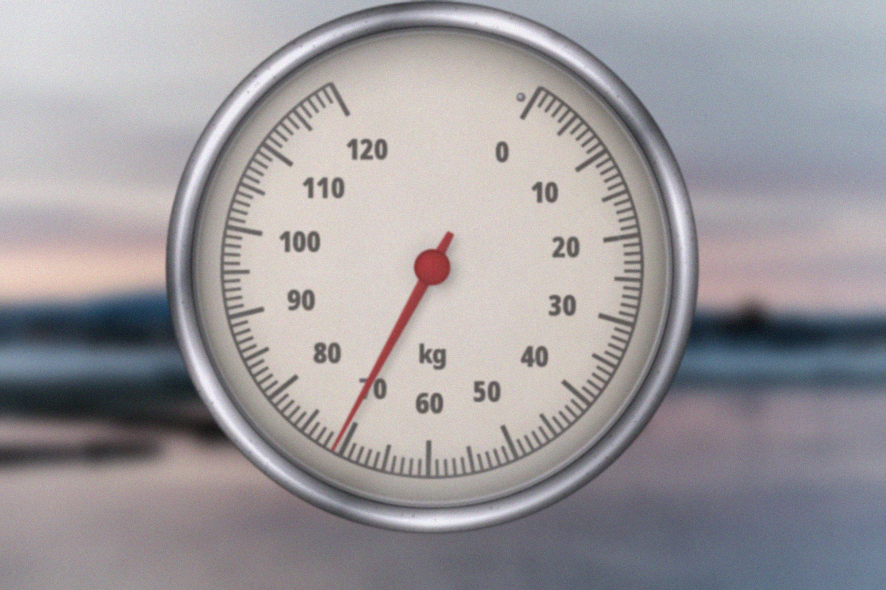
71
